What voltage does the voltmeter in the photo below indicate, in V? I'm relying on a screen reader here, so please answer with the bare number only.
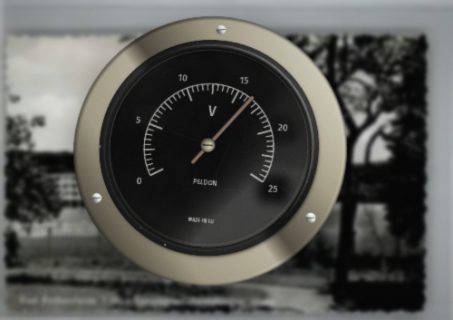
16.5
